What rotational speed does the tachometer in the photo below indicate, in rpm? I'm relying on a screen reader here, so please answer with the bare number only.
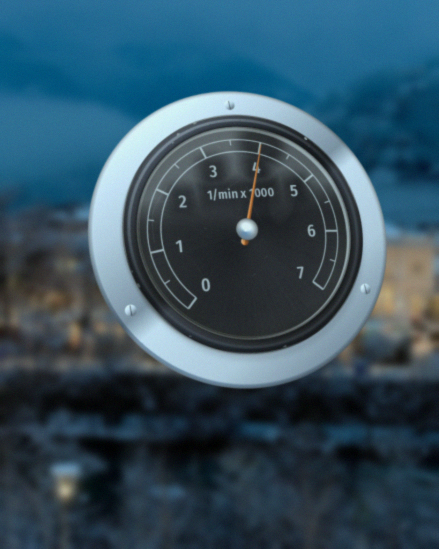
4000
